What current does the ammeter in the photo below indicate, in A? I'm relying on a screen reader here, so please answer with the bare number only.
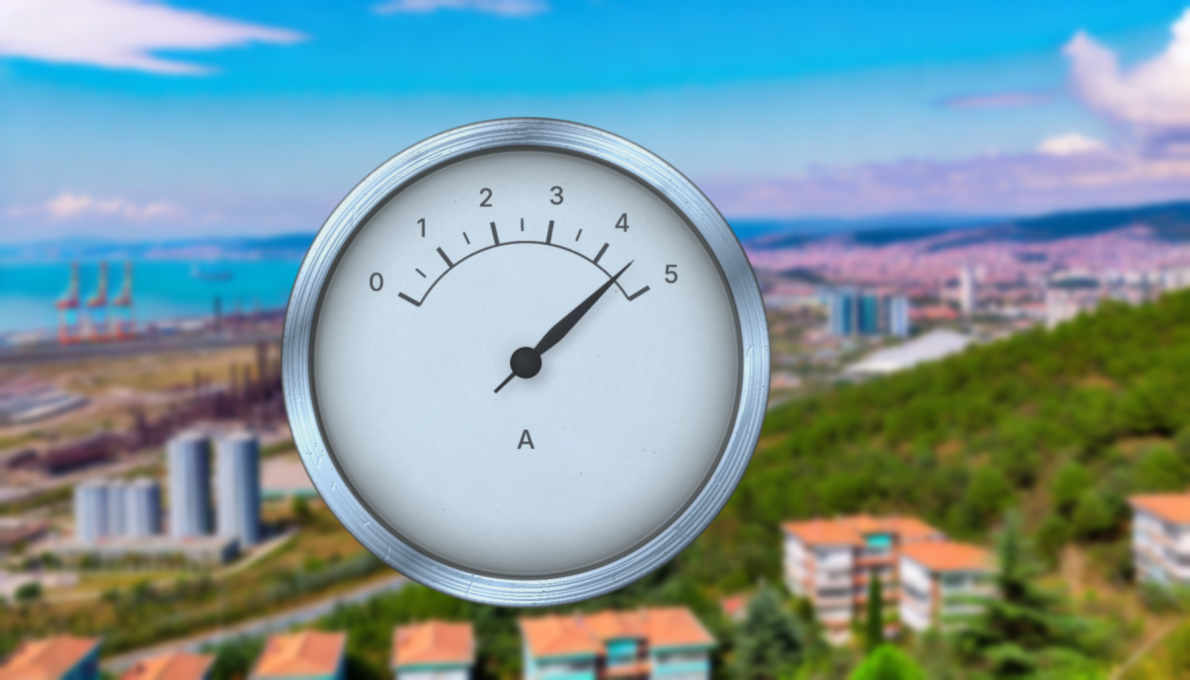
4.5
